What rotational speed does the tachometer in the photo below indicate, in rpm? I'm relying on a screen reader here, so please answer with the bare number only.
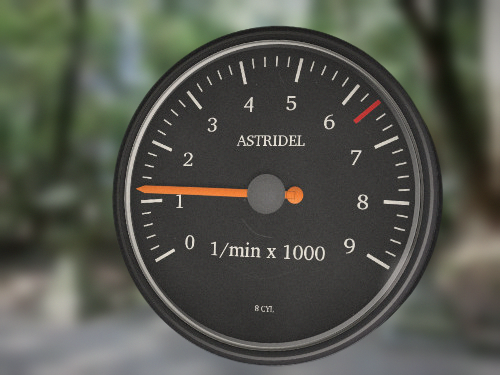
1200
